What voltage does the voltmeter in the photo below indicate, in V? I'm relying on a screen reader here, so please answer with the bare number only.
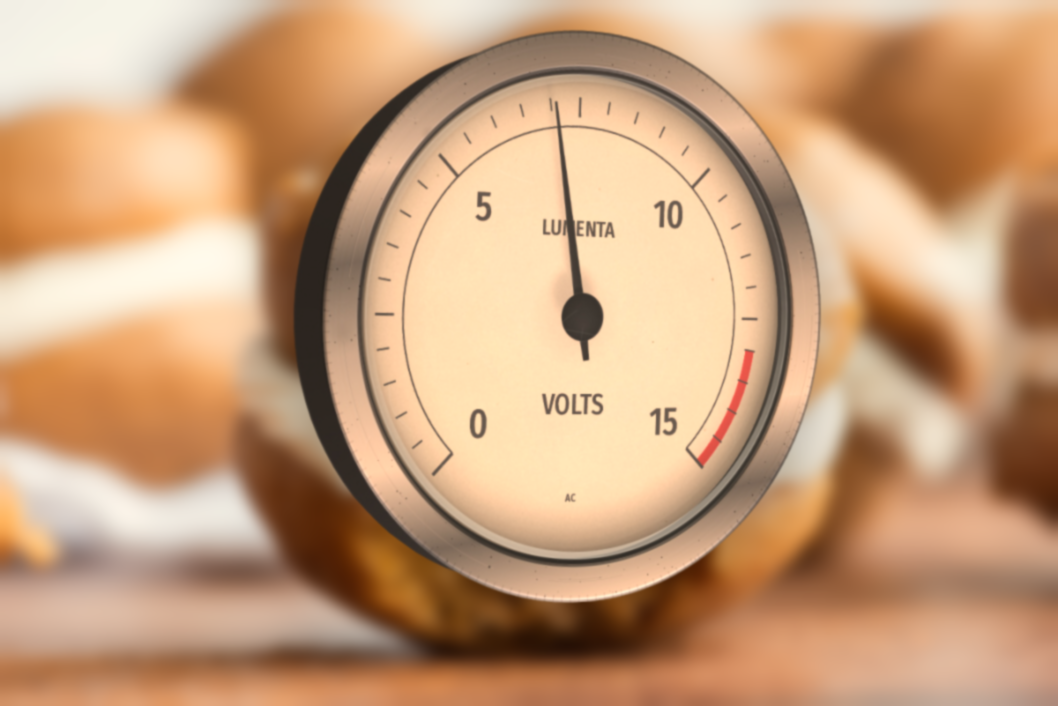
7
